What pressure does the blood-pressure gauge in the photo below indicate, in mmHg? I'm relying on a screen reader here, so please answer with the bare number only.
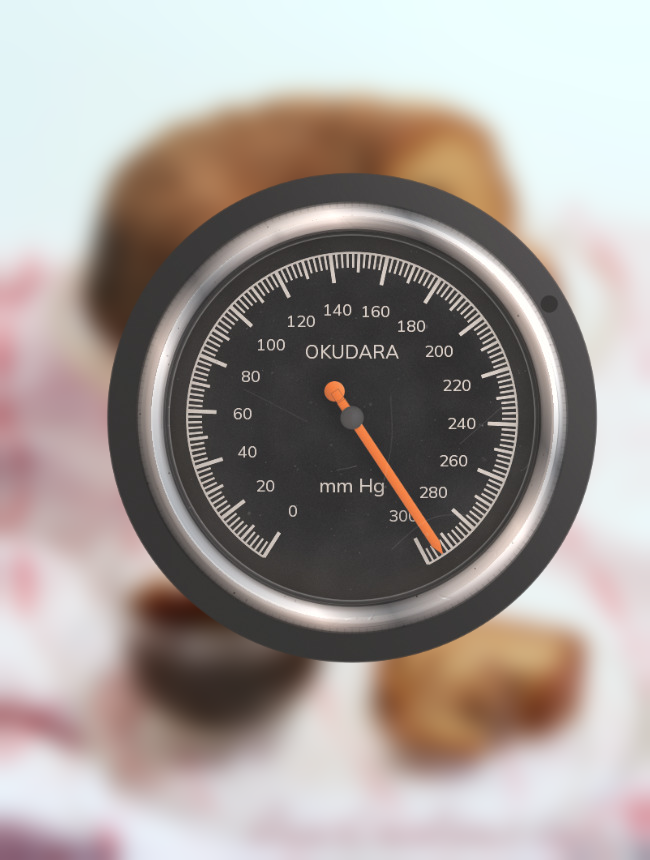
294
